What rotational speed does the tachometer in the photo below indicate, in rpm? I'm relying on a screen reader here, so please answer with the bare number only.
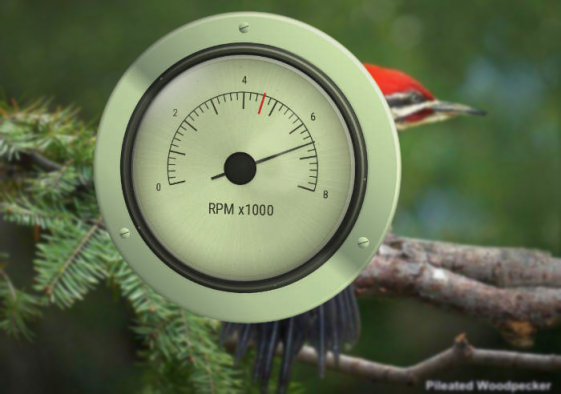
6600
